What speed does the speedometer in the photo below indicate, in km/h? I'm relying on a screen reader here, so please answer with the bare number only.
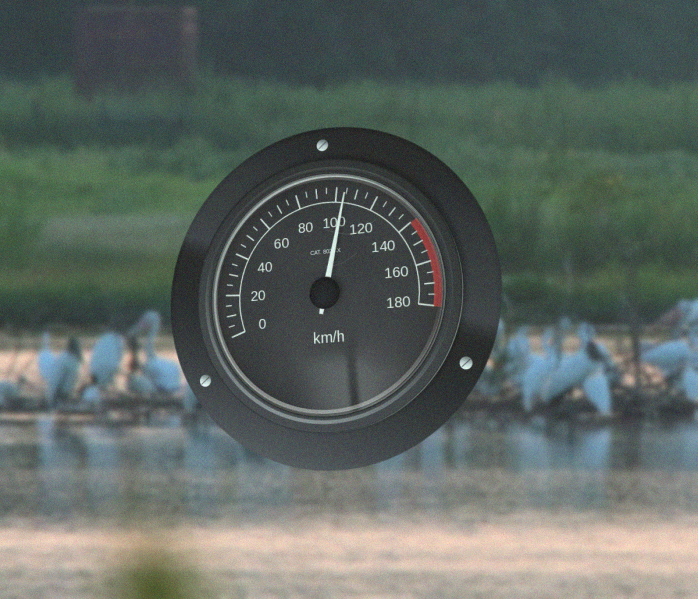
105
